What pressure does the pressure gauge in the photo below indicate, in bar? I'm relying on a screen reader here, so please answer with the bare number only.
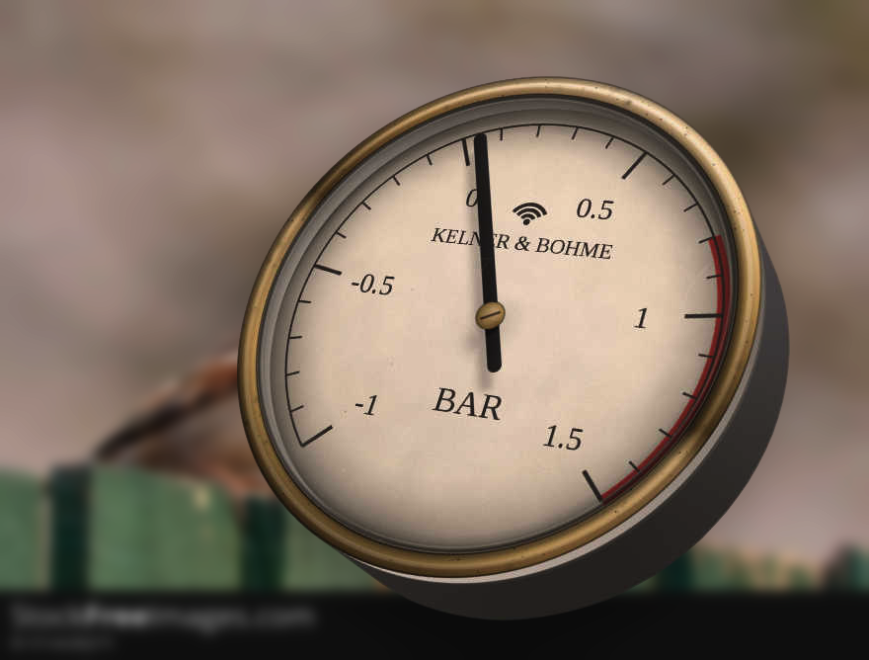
0.05
